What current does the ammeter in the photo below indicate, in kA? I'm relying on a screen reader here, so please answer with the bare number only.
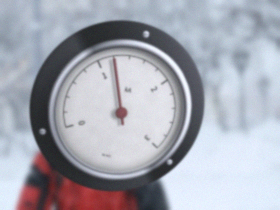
1.2
